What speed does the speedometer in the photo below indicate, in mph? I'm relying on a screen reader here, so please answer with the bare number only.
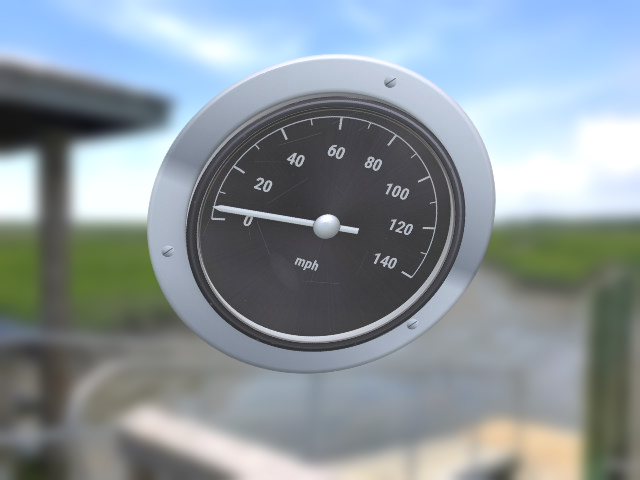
5
